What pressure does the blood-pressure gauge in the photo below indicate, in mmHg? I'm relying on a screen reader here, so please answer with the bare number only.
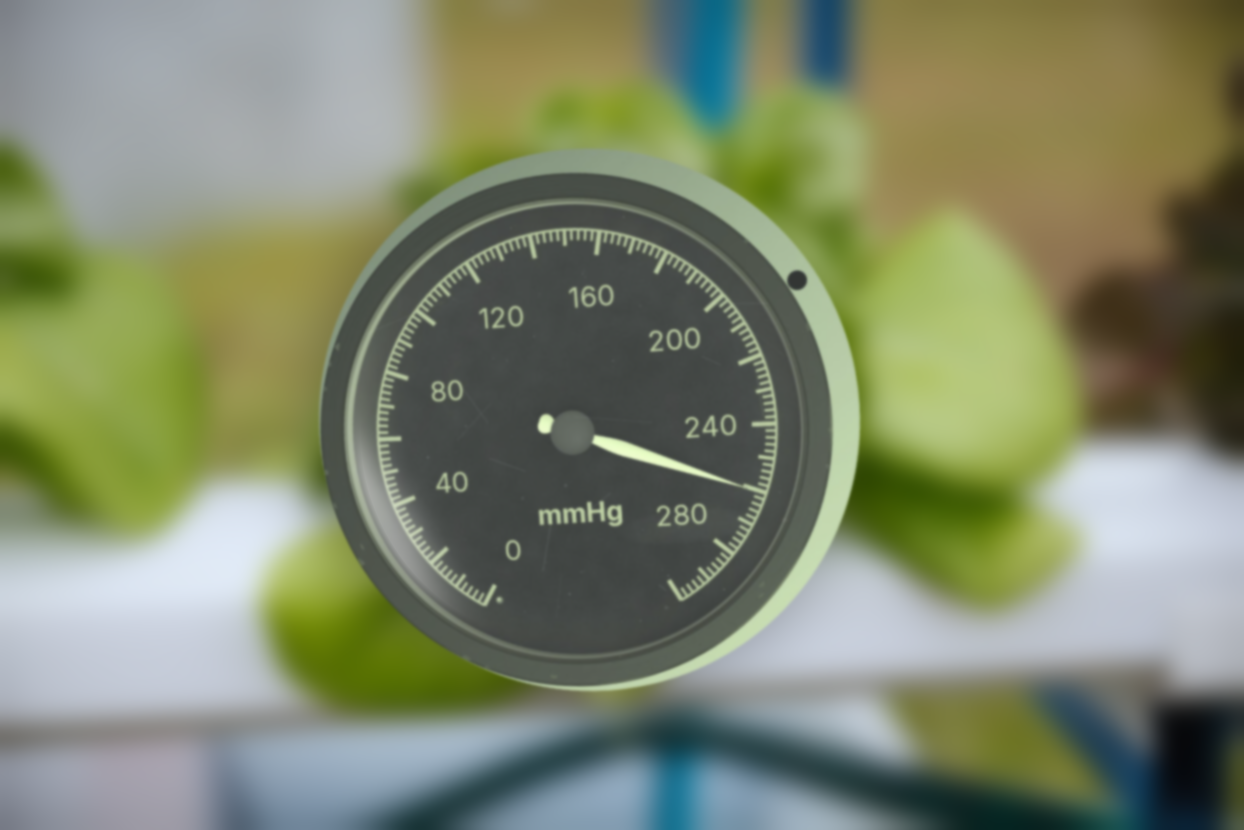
260
